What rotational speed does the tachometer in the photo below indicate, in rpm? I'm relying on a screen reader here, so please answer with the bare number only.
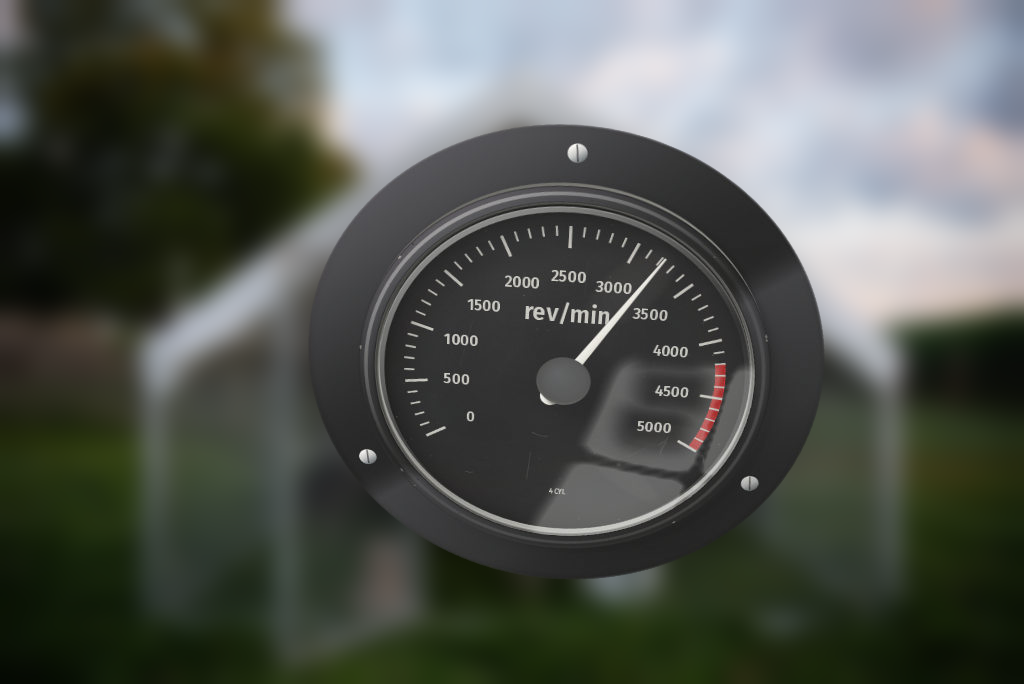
3200
